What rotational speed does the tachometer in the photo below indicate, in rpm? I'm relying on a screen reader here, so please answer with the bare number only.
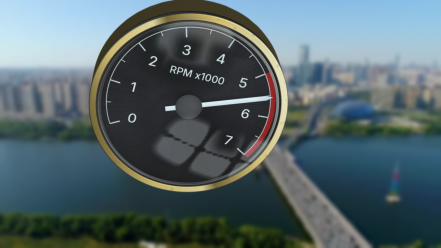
5500
